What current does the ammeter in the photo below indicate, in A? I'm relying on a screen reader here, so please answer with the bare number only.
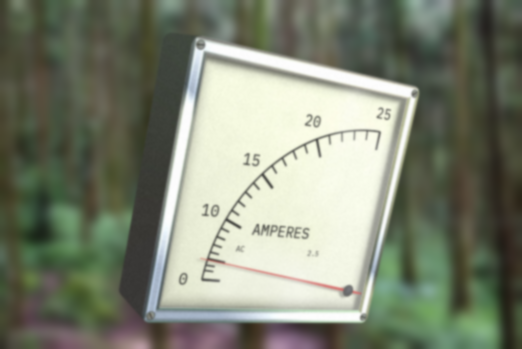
5
